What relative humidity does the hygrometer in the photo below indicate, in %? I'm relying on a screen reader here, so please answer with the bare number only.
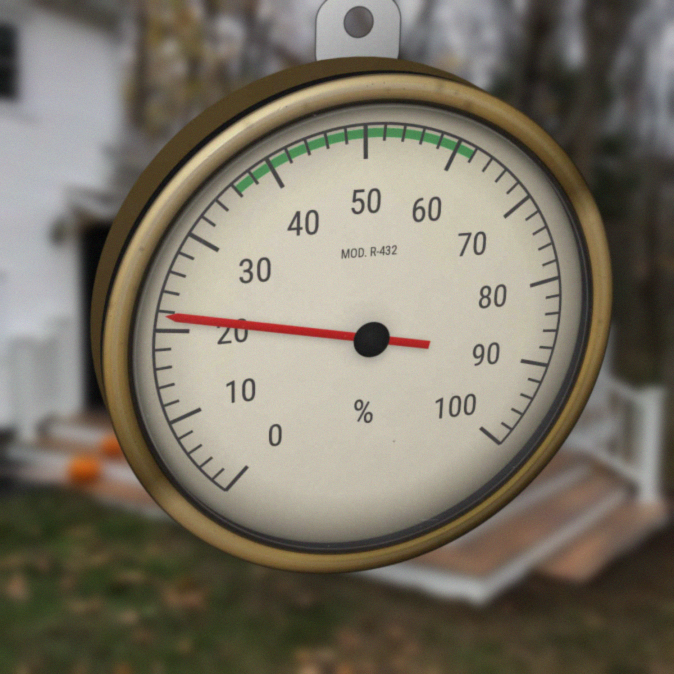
22
